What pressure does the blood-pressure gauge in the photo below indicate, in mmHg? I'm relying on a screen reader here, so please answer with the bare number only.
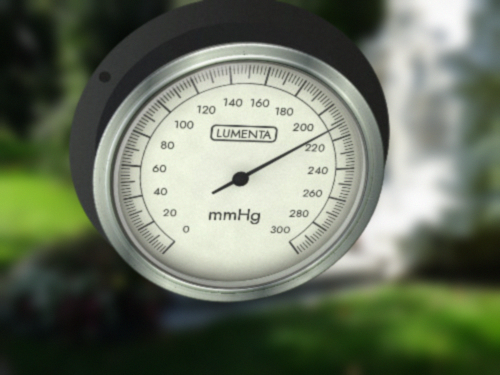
210
